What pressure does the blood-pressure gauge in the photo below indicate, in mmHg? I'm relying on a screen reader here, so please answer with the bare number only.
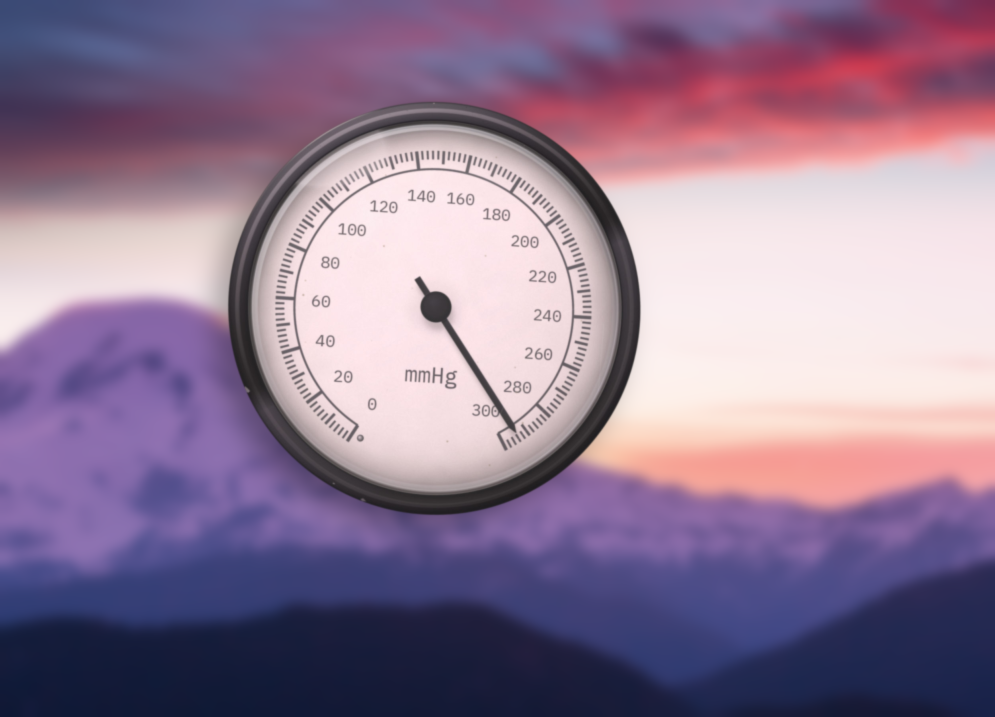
294
